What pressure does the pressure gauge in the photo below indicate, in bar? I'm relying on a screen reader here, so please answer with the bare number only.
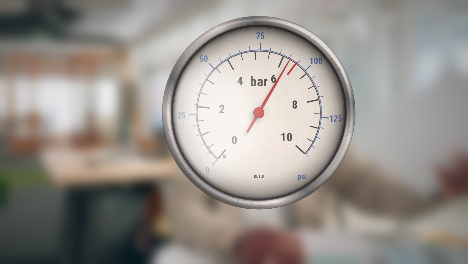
6.25
